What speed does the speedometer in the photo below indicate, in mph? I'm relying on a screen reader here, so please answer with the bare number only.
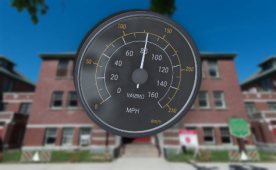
80
